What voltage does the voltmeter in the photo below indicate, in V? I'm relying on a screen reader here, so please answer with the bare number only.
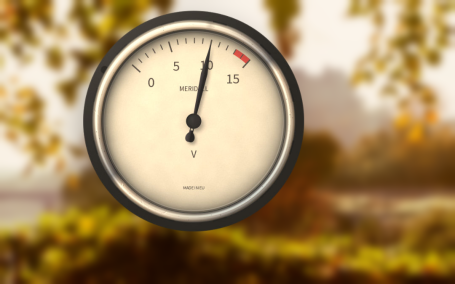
10
